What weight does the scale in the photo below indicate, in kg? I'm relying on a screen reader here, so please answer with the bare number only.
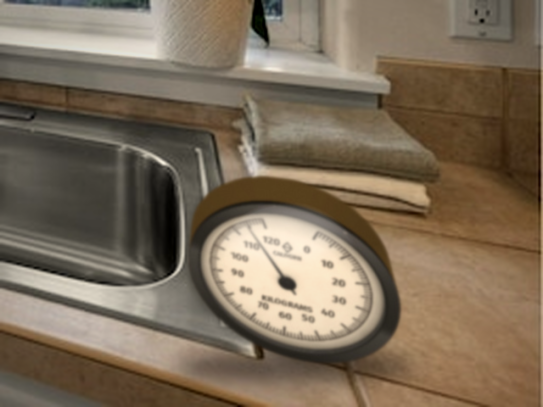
115
